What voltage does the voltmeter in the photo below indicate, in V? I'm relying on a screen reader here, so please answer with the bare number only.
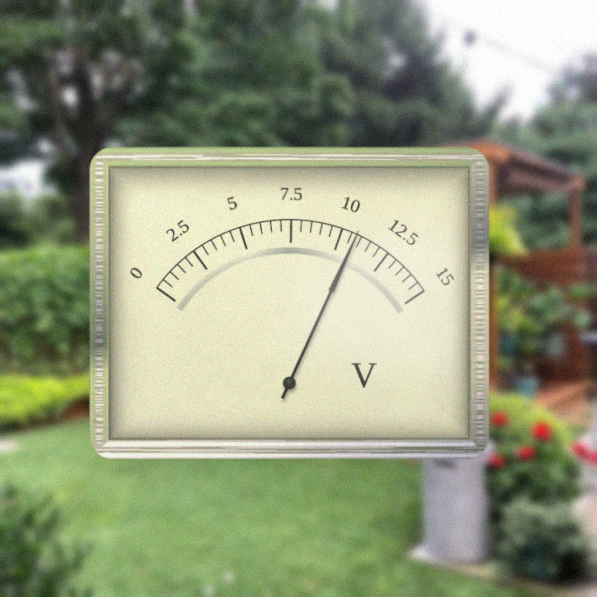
10.75
